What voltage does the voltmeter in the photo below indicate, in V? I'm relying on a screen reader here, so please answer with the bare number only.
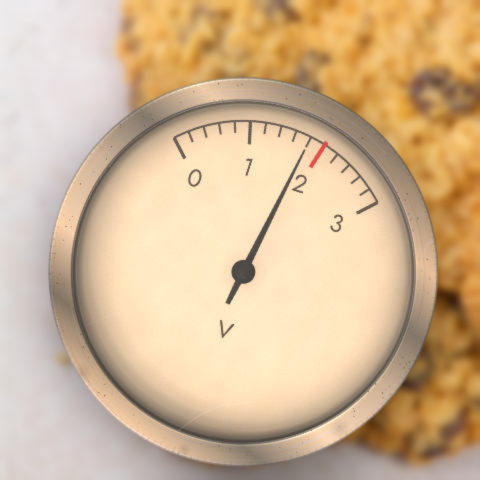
1.8
